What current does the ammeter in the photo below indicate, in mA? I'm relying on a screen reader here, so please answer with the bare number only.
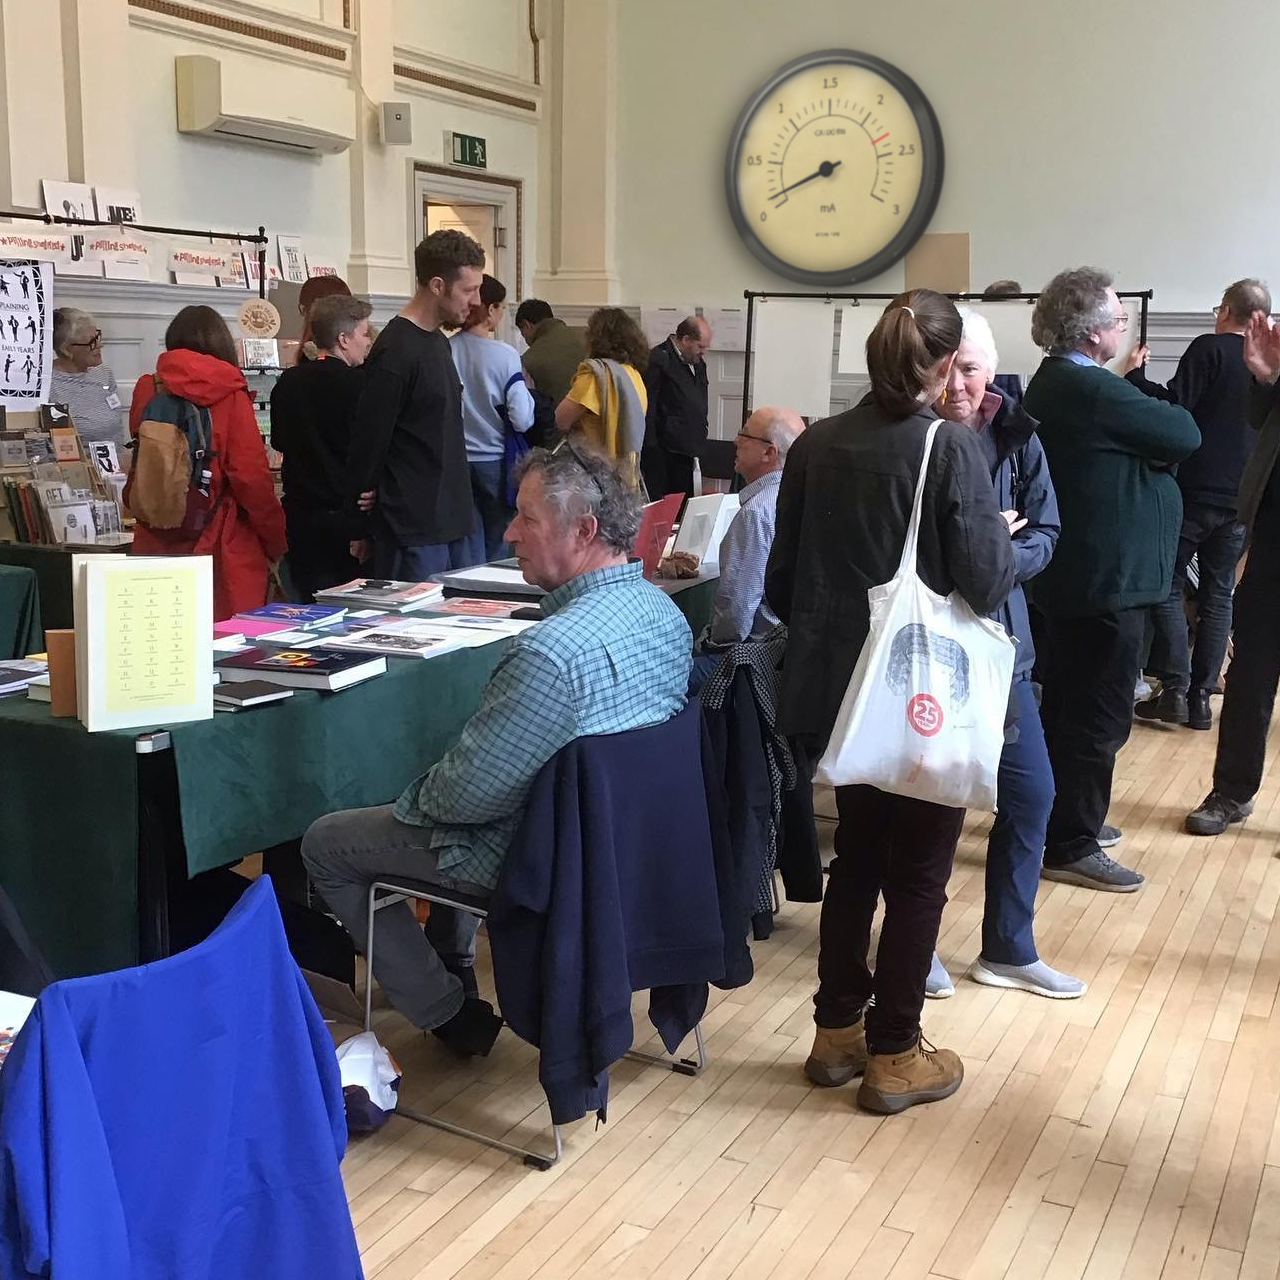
0.1
